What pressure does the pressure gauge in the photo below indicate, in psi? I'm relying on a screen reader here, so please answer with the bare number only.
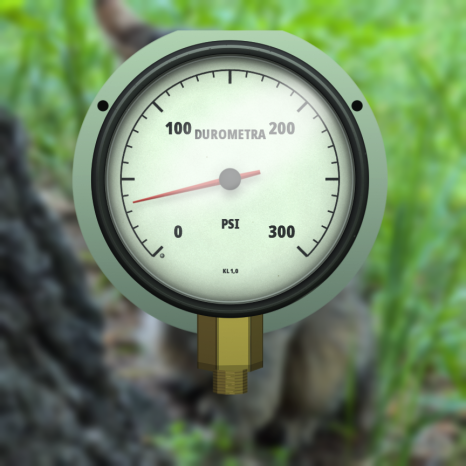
35
